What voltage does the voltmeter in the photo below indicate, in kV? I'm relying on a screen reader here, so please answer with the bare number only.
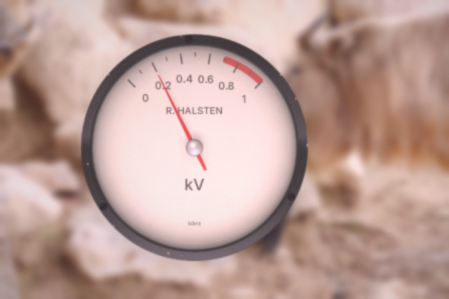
0.2
